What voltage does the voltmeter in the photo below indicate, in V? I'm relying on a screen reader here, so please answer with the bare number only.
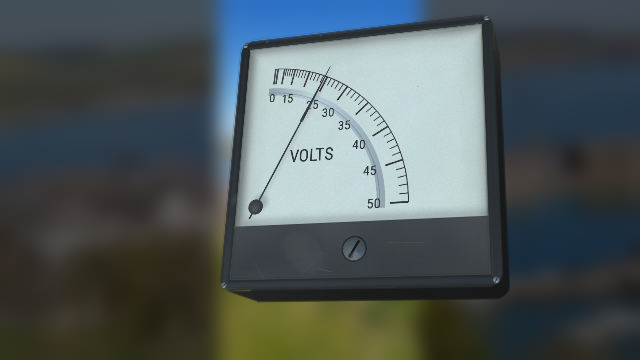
25
